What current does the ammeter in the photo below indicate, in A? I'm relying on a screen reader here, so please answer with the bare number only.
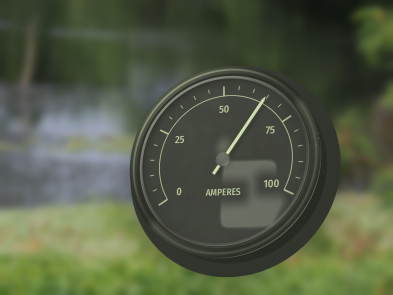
65
